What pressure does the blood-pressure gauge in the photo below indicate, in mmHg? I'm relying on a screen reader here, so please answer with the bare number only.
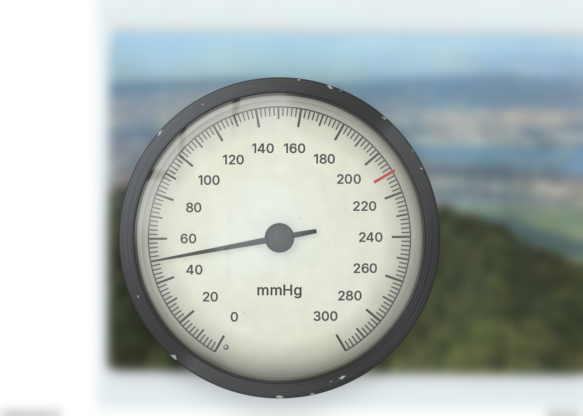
50
